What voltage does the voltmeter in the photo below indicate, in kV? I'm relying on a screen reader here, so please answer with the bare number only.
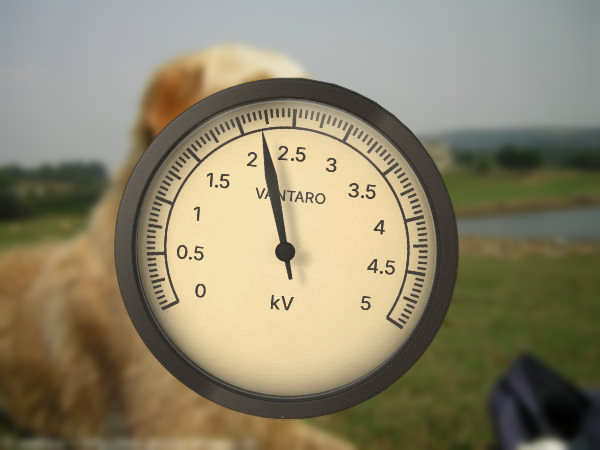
2.2
